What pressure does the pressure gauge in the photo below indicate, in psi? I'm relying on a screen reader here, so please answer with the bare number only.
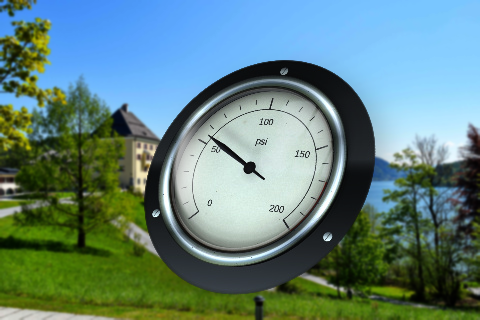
55
